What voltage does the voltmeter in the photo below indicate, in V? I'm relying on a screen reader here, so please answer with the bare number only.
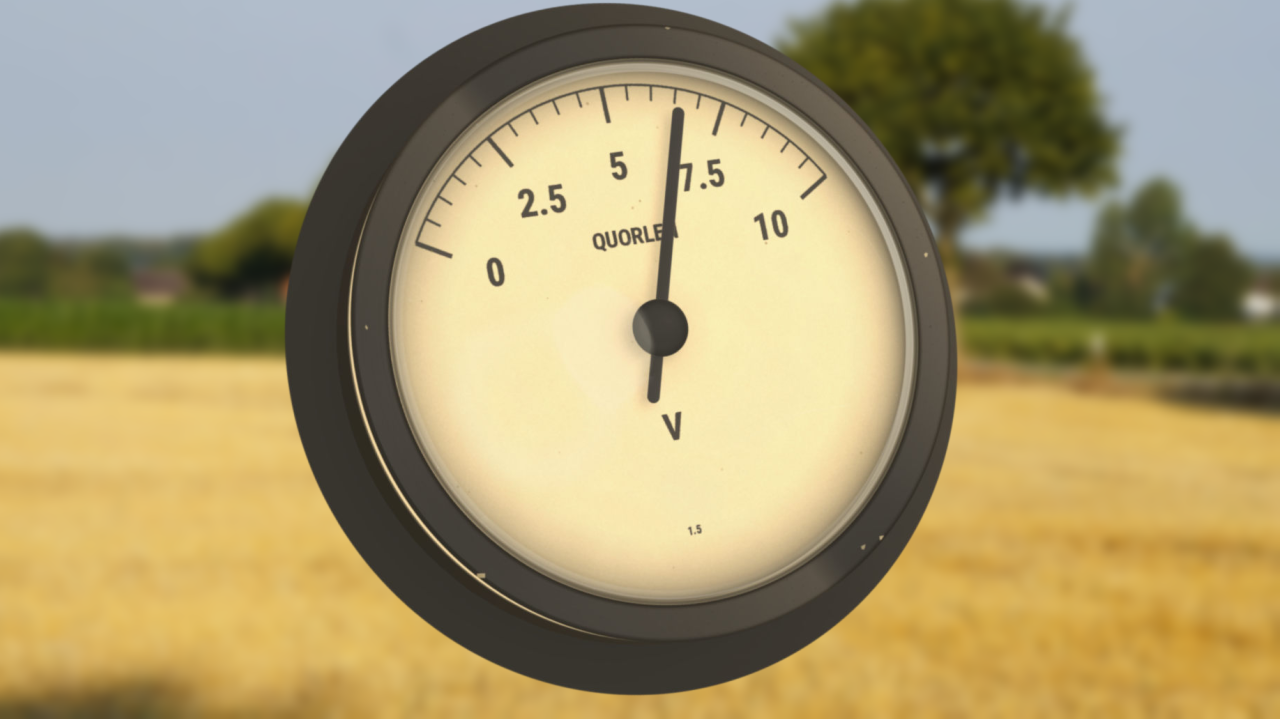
6.5
